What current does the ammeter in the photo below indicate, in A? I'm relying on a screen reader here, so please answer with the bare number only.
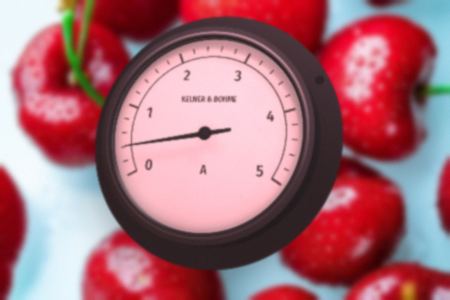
0.4
